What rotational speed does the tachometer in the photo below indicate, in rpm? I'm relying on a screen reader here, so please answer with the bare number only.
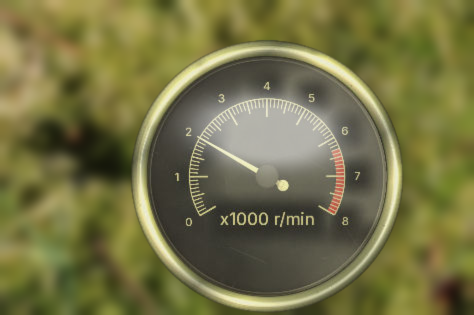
2000
